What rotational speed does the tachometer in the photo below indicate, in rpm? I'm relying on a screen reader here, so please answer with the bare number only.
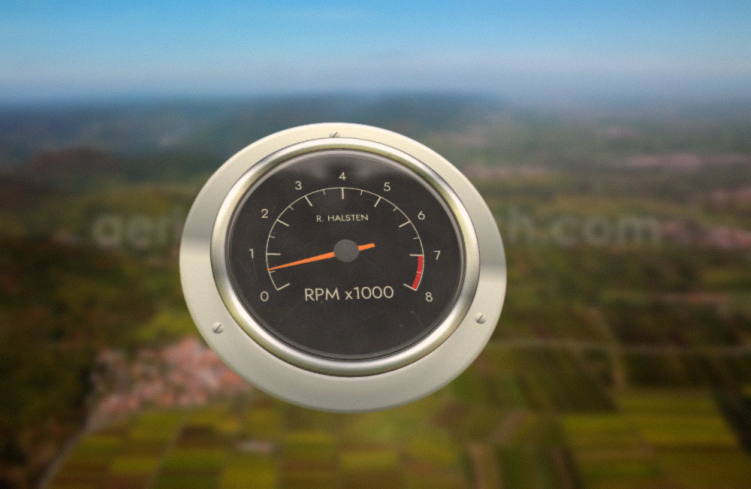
500
